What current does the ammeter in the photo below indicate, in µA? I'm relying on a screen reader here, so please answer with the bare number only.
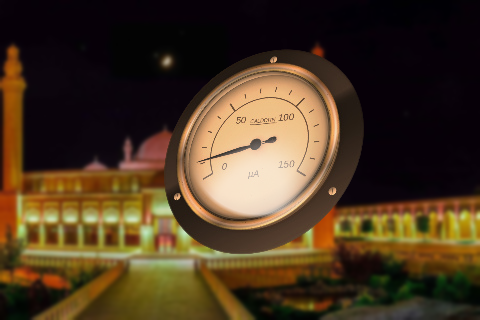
10
